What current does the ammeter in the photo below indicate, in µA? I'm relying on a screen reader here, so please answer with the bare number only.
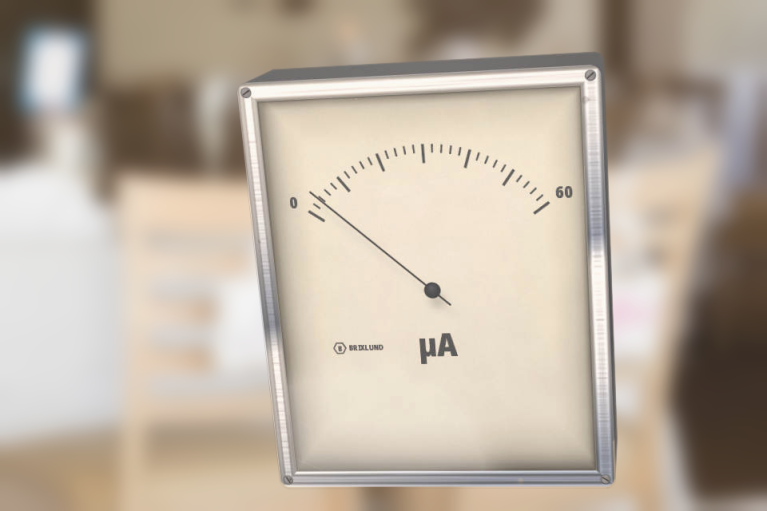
4
